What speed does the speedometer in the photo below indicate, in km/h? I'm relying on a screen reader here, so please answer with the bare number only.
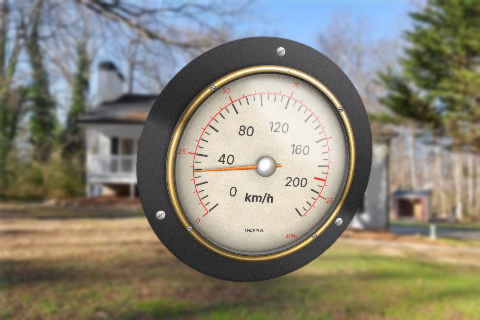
30
